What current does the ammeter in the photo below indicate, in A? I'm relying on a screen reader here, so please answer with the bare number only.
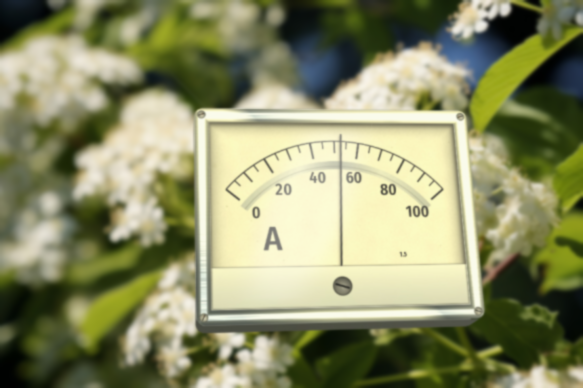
52.5
